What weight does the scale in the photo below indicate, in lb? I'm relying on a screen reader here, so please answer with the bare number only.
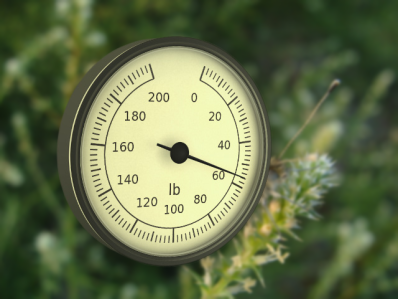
56
